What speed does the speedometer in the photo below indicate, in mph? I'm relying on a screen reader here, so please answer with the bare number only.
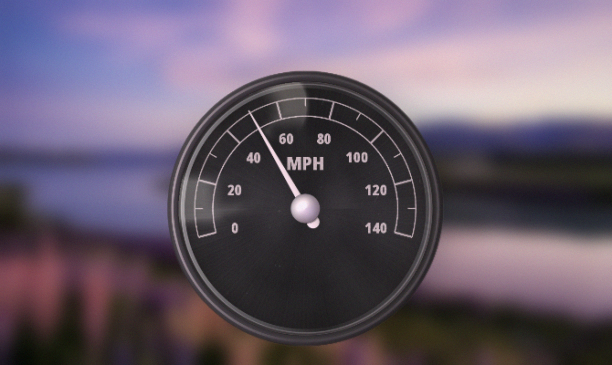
50
